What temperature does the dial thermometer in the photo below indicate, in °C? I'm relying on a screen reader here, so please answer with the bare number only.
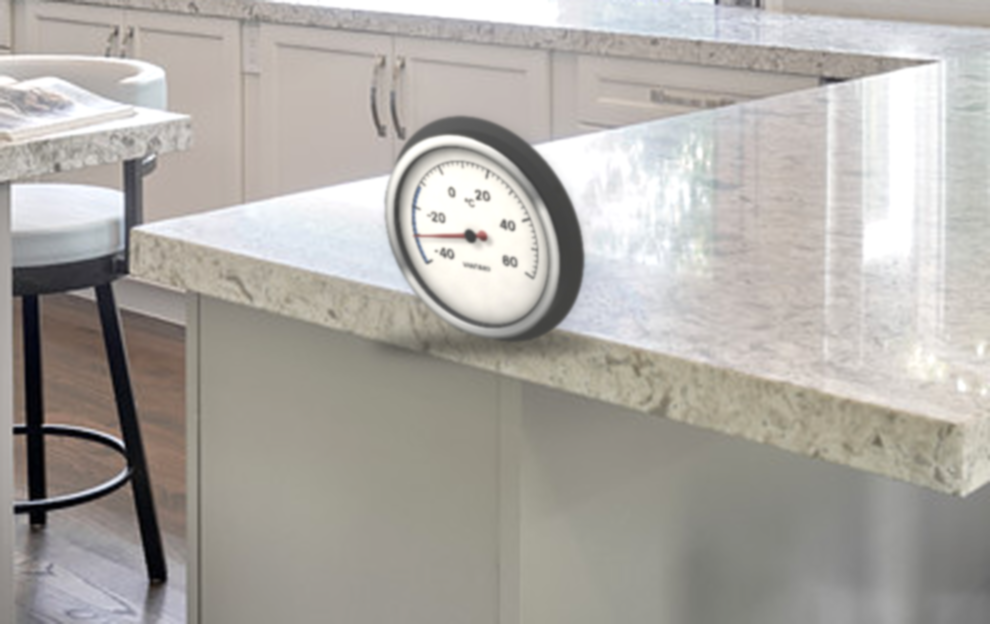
-30
